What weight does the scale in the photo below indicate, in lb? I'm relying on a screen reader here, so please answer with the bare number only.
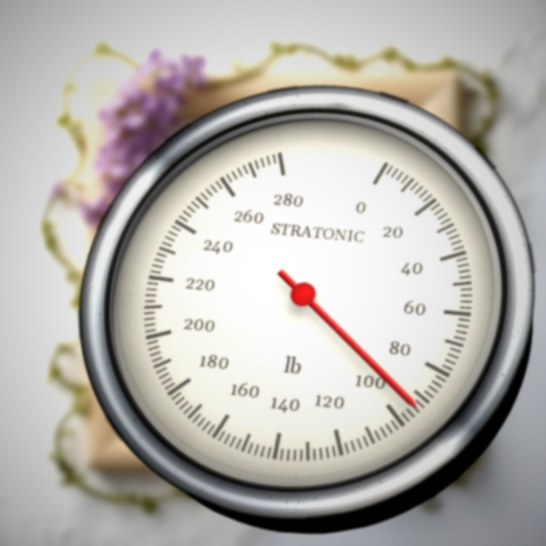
94
